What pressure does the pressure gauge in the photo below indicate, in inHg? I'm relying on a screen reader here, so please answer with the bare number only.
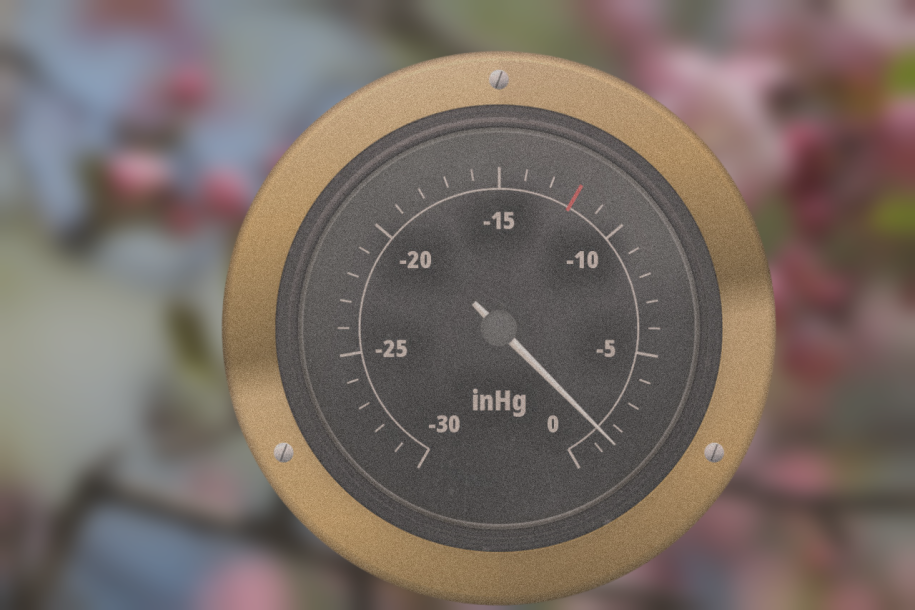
-1.5
